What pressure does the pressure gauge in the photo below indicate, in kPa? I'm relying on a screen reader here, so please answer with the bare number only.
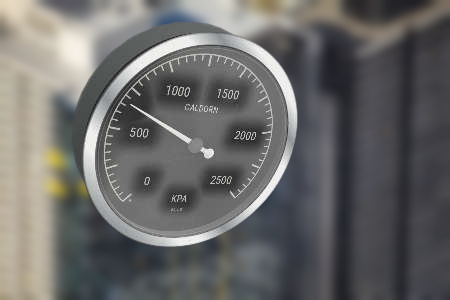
675
